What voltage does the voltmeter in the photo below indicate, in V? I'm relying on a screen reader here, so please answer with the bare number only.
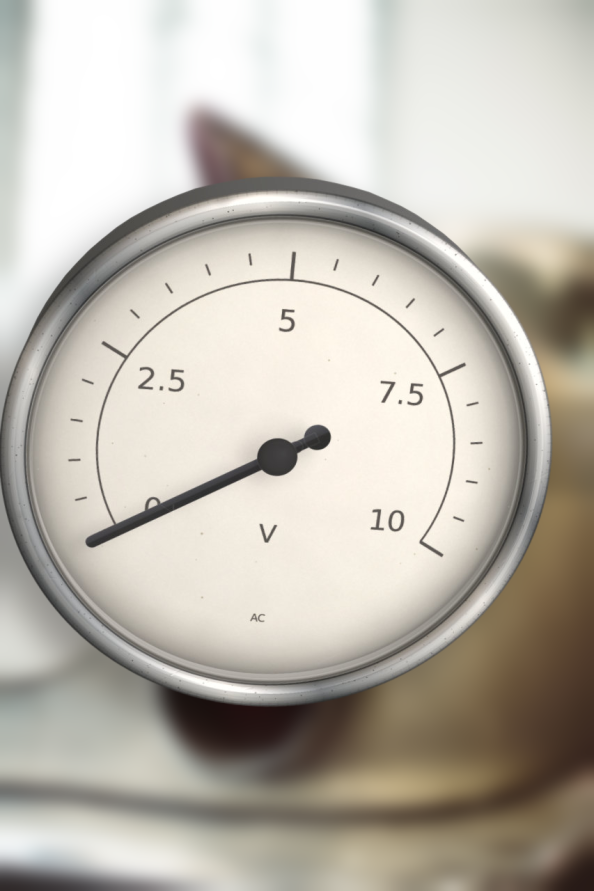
0
